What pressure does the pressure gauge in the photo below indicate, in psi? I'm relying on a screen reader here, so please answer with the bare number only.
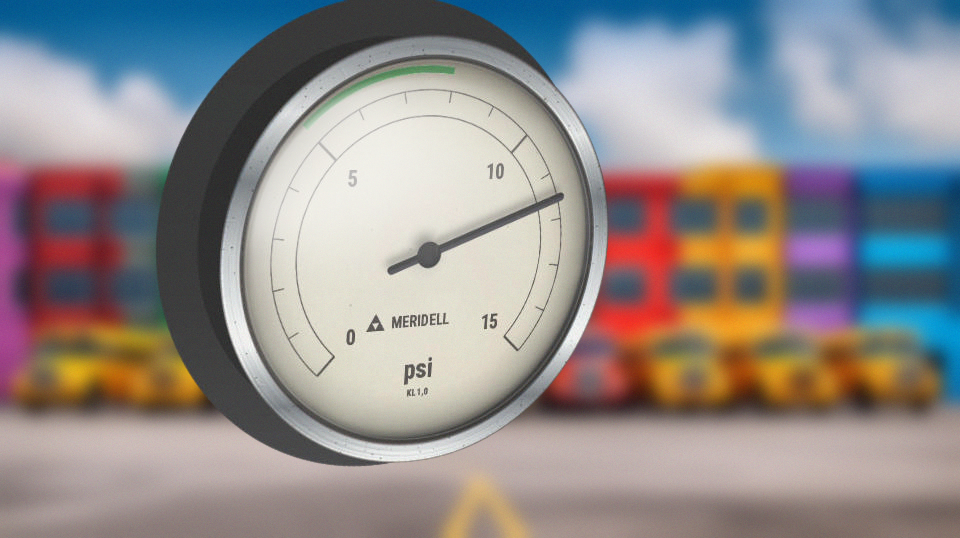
11.5
